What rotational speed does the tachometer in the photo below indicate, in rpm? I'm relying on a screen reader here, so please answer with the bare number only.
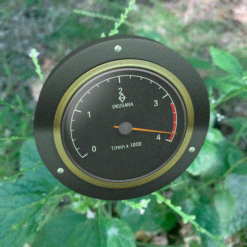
3800
